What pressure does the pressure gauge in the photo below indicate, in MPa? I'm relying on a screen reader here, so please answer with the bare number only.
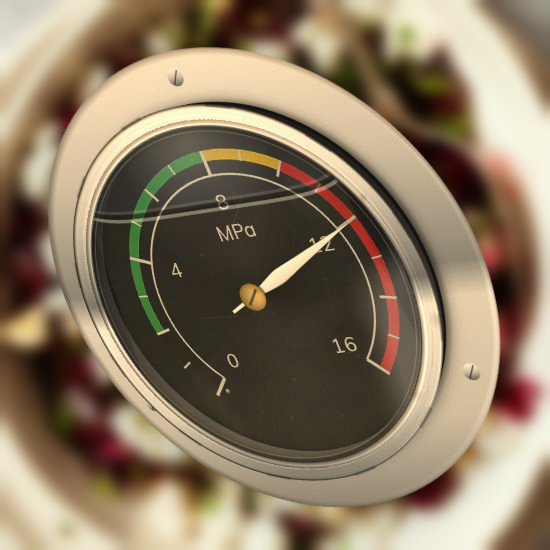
12
